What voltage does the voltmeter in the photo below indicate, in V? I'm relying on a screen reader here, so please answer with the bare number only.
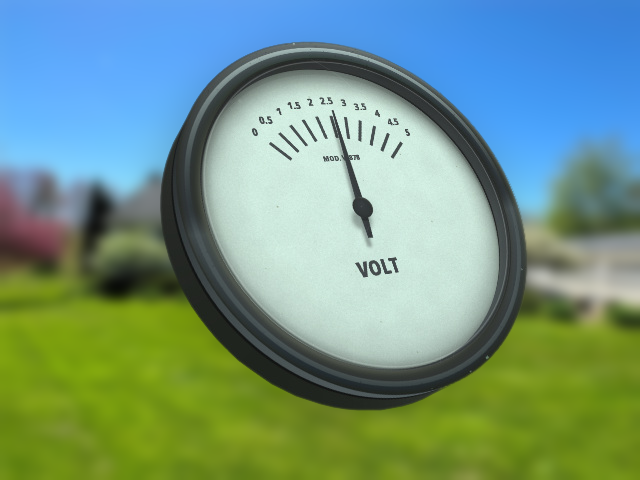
2.5
